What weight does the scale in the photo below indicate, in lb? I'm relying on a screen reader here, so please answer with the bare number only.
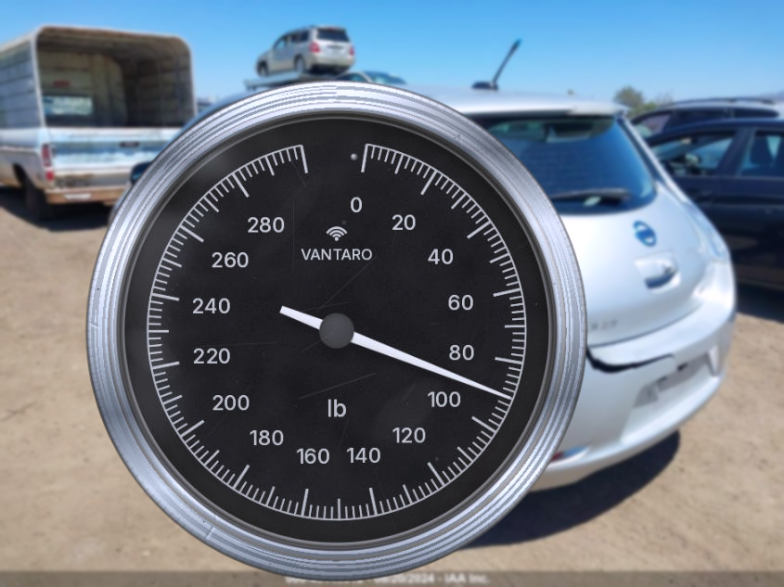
90
